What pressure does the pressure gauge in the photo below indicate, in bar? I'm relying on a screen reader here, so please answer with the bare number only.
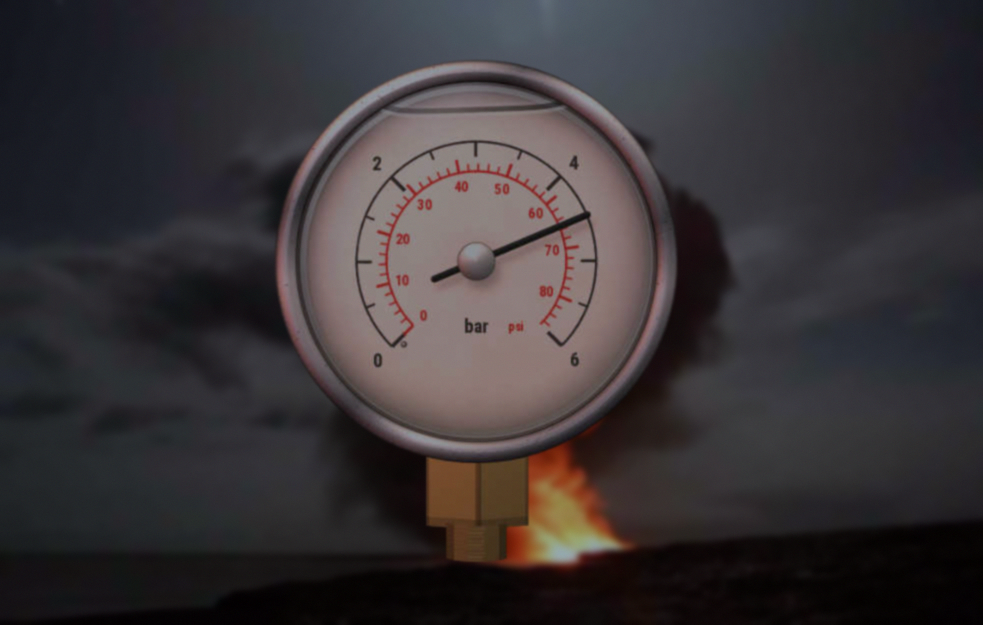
4.5
